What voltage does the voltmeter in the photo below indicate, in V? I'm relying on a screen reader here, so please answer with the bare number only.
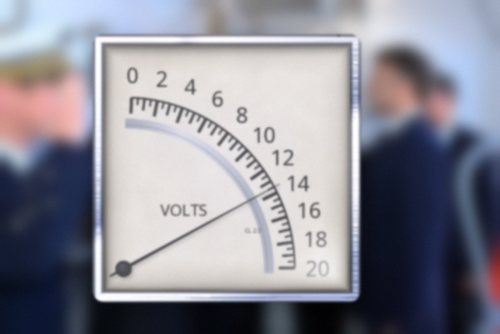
13.5
